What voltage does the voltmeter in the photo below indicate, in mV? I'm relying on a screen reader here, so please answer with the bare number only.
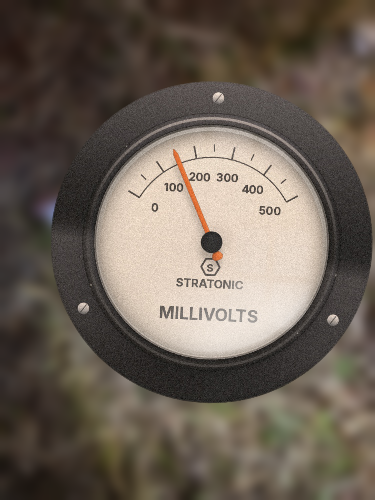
150
